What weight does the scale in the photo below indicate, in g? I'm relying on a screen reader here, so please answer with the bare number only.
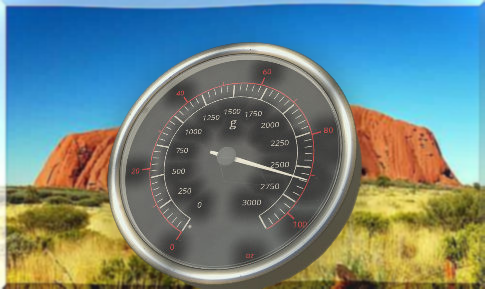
2600
